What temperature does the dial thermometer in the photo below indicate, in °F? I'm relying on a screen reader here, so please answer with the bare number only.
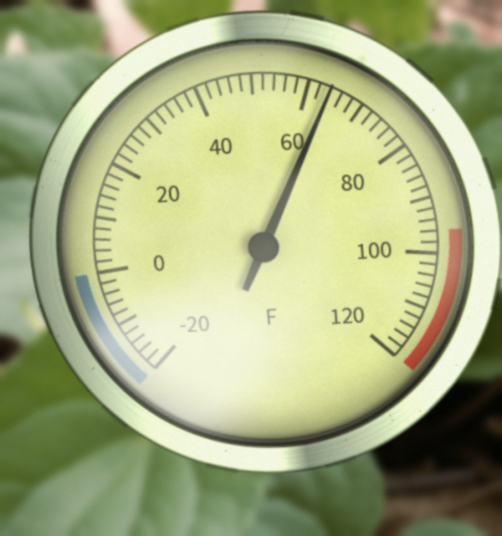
64
